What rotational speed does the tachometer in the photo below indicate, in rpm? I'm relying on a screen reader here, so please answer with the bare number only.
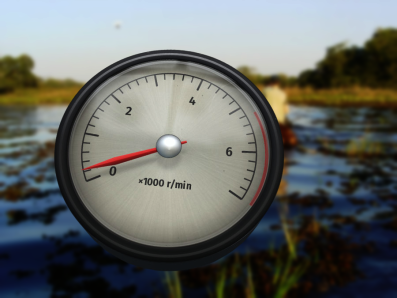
200
